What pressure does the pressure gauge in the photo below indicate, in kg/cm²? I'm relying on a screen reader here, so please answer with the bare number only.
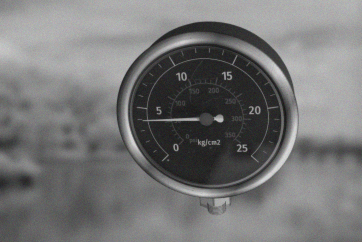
4
